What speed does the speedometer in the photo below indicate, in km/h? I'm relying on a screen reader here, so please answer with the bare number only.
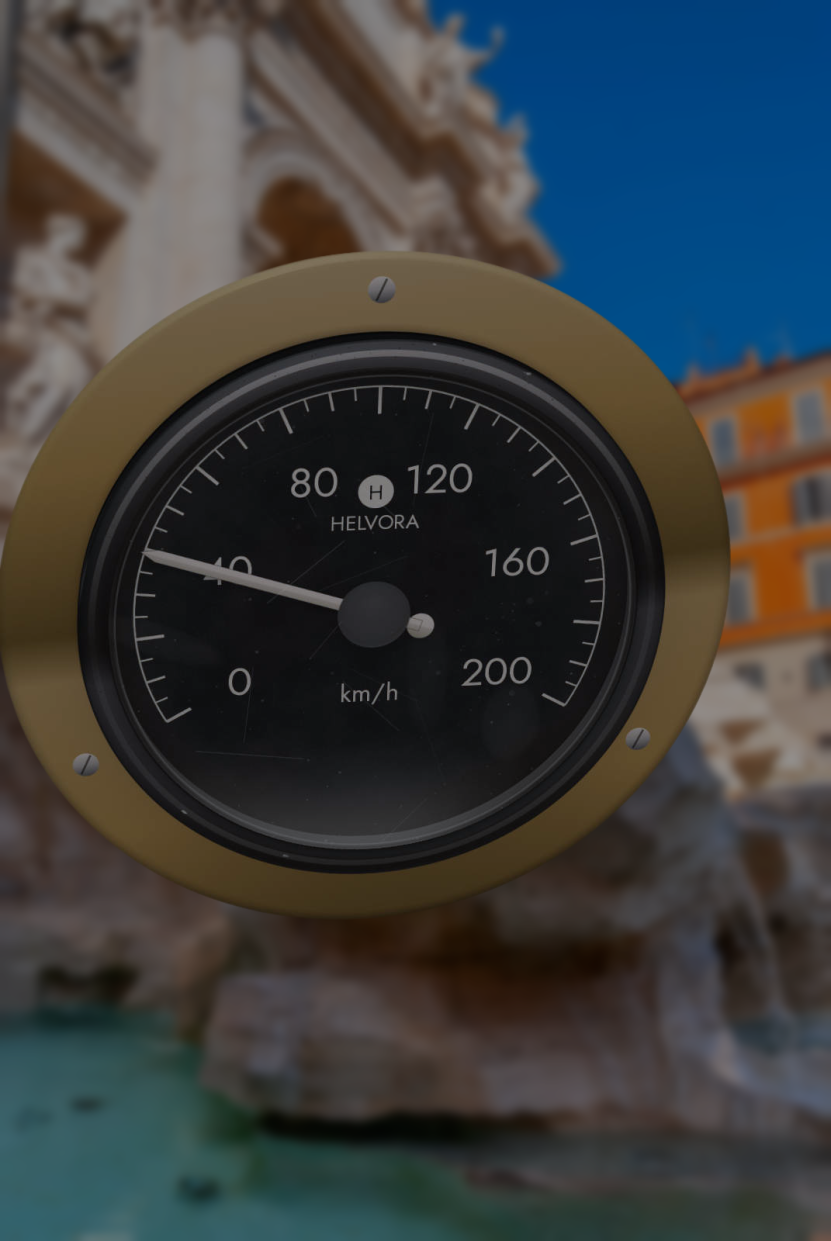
40
